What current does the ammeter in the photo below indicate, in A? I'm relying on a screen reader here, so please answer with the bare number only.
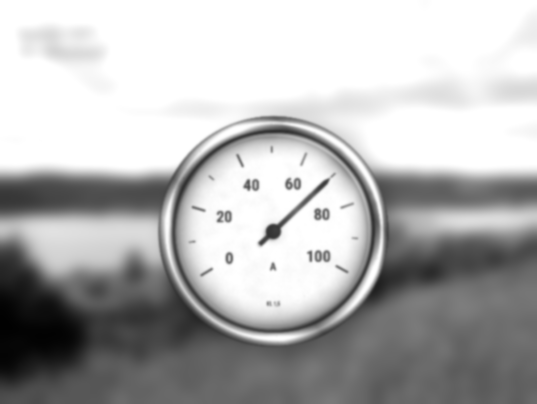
70
